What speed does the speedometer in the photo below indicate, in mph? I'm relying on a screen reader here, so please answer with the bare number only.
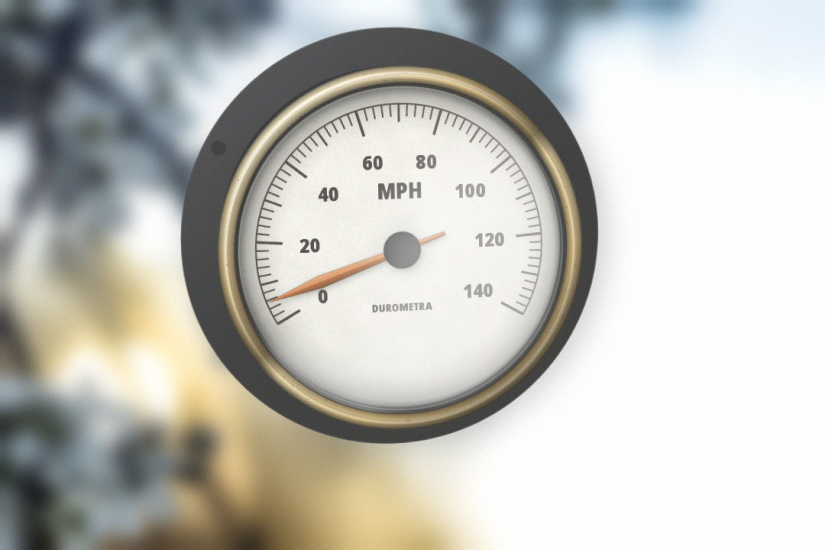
6
